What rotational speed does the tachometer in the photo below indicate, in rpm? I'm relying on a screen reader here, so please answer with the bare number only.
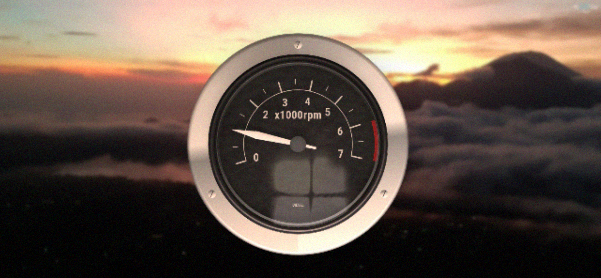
1000
